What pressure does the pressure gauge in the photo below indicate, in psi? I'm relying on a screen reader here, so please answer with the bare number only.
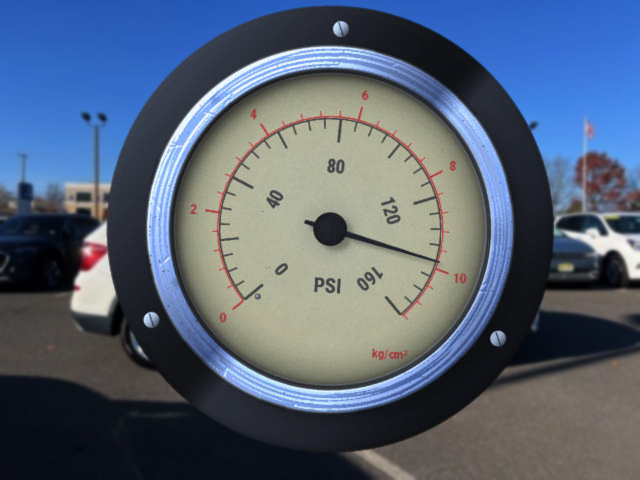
140
